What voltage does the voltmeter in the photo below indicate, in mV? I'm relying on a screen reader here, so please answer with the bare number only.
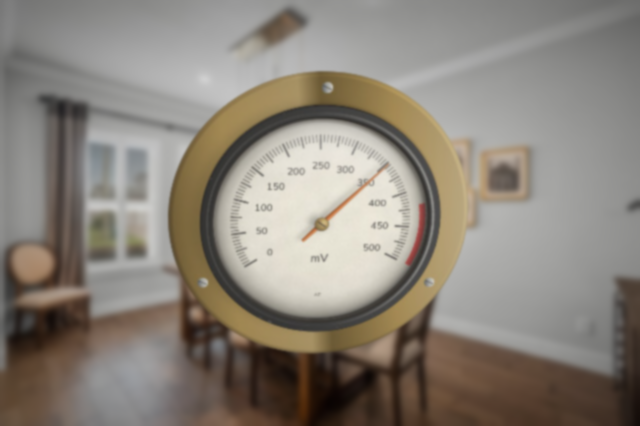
350
